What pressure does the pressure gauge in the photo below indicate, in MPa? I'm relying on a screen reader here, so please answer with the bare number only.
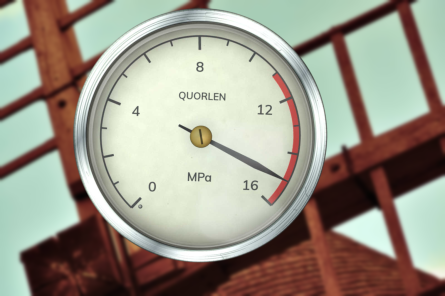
15
